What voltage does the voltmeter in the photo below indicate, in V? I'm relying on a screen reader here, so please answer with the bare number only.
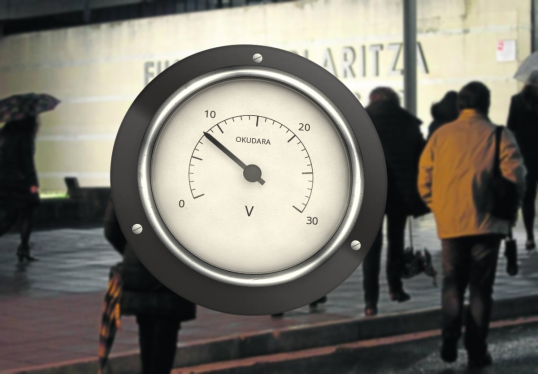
8
